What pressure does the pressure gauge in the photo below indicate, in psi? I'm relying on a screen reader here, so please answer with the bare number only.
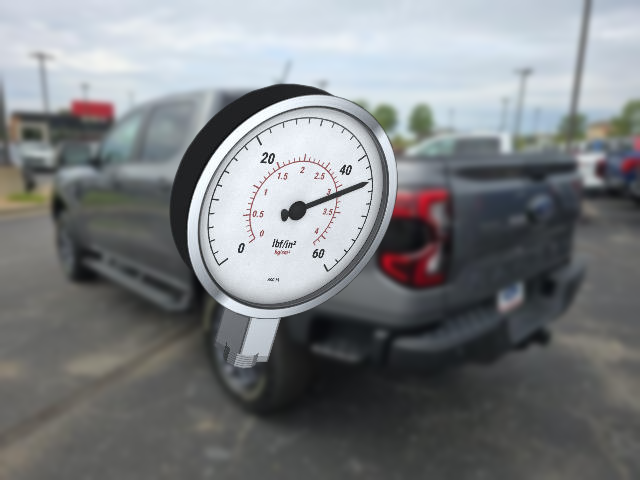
44
